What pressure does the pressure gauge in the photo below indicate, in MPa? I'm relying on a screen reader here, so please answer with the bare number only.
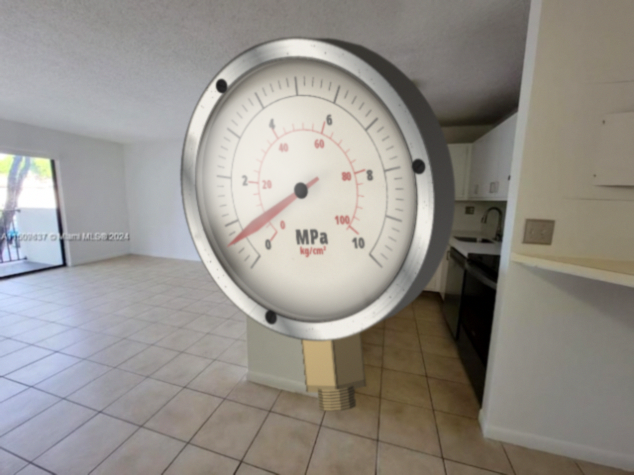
0.6
